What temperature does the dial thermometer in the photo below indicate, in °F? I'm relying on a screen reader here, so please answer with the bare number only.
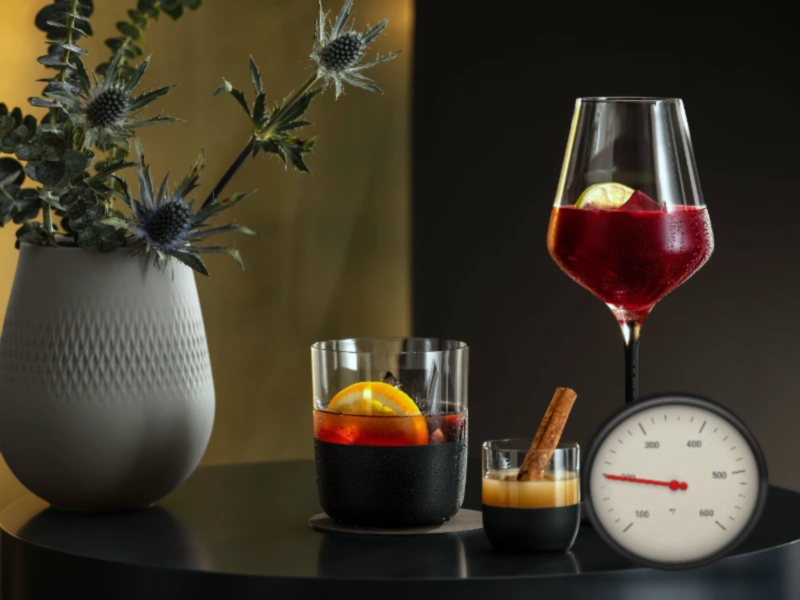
200
